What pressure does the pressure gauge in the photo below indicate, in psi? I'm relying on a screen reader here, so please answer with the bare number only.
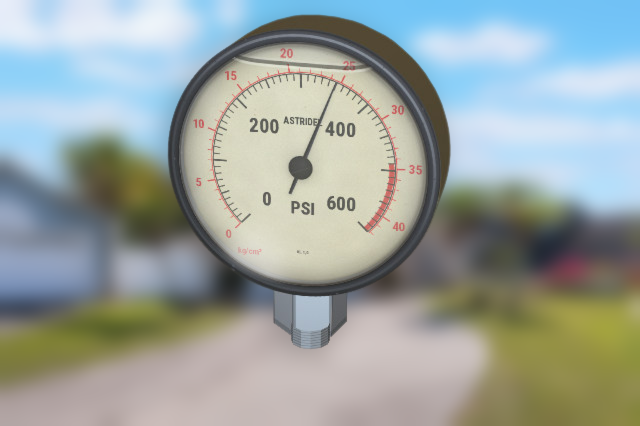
350
